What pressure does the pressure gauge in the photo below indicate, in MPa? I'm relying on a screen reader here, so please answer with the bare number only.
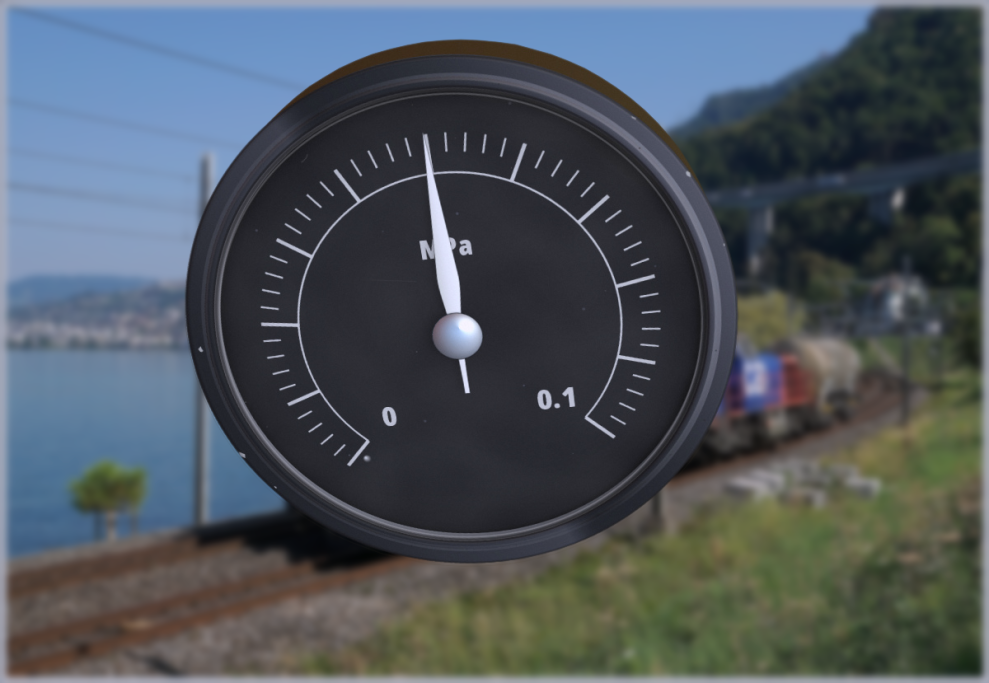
0.05
